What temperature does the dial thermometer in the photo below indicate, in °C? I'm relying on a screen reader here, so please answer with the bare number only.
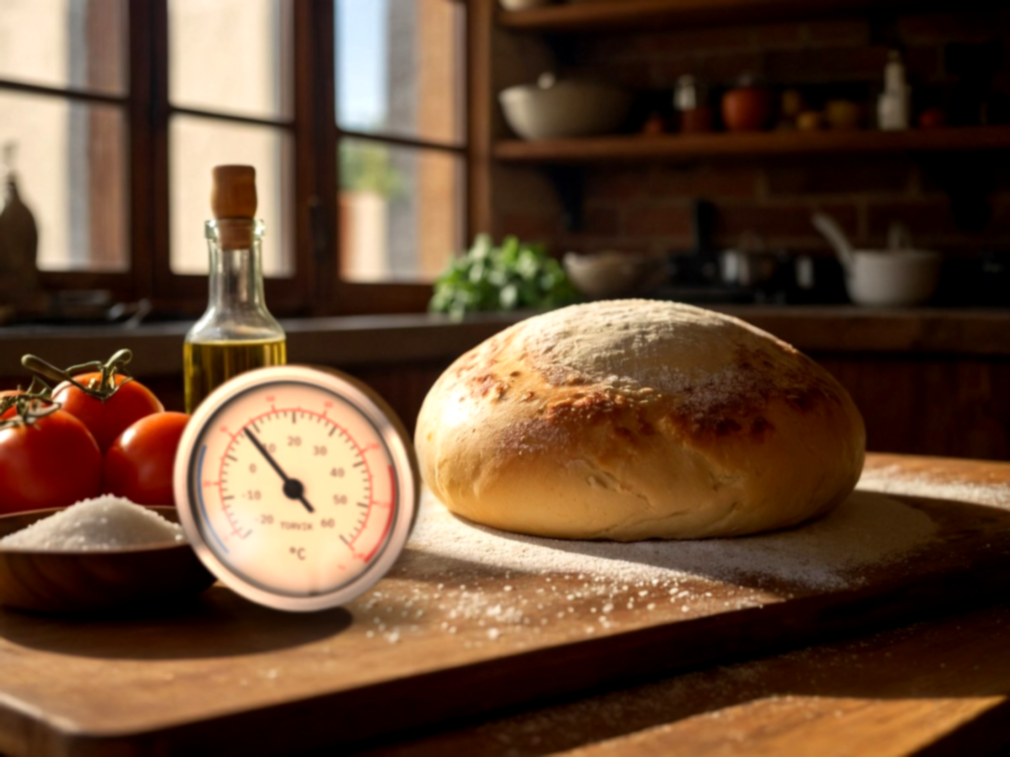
8
